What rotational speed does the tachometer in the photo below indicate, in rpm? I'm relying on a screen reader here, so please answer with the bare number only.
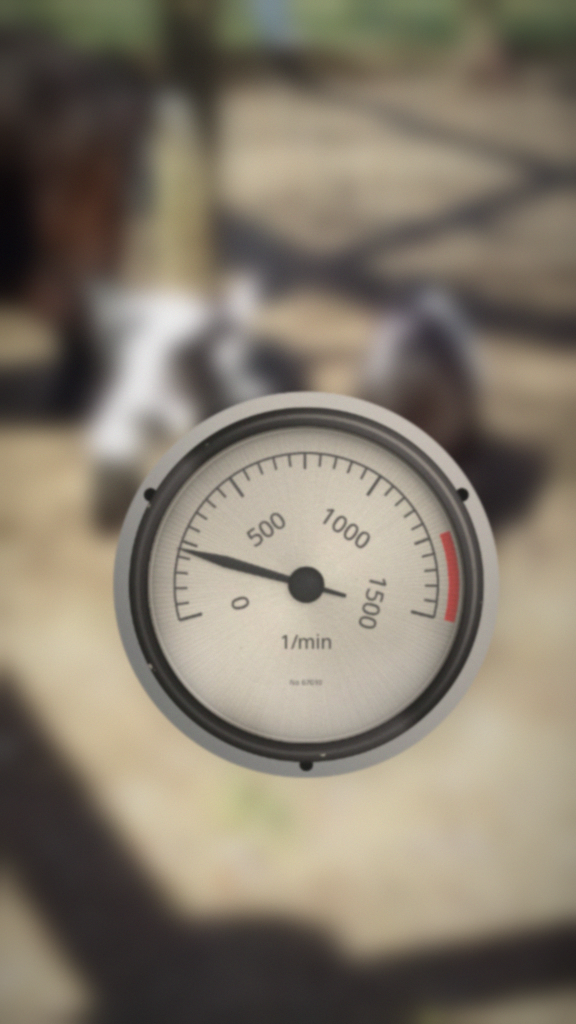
225
